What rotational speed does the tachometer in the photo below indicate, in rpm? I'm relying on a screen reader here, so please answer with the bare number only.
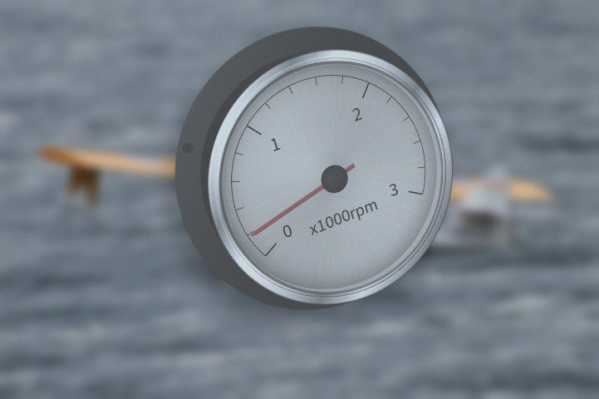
200
